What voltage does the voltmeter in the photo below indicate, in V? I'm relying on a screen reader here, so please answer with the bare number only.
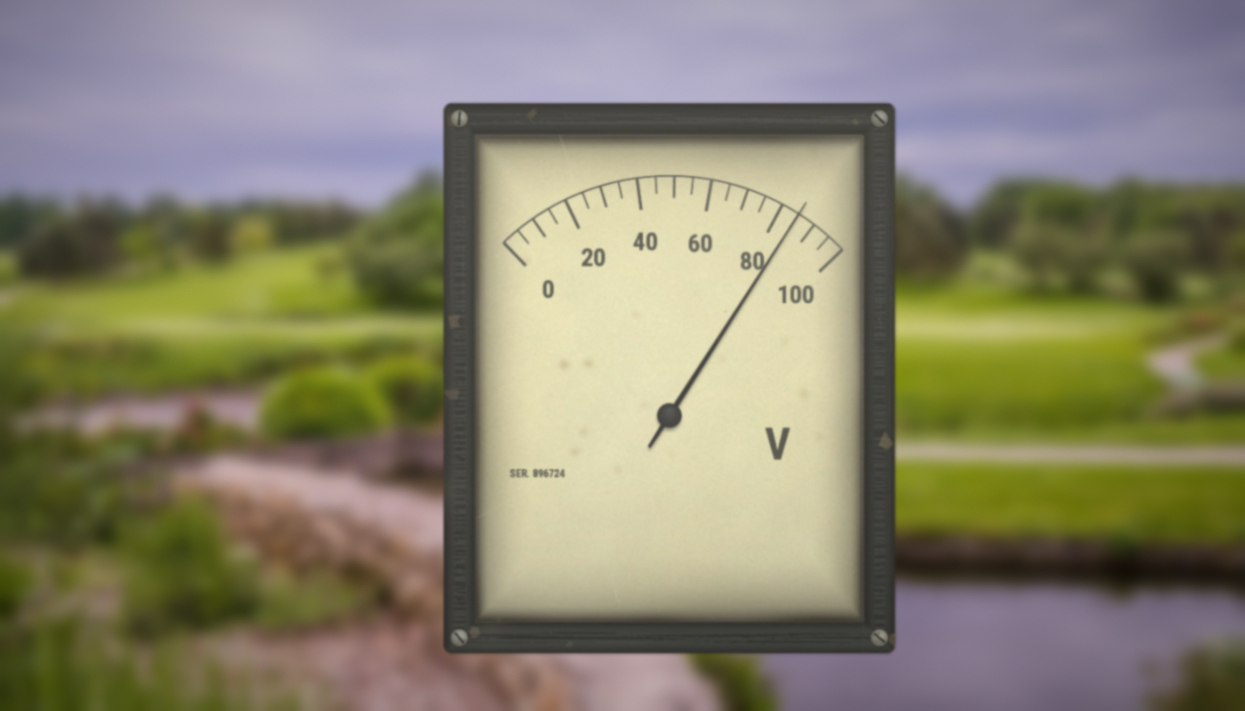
85
